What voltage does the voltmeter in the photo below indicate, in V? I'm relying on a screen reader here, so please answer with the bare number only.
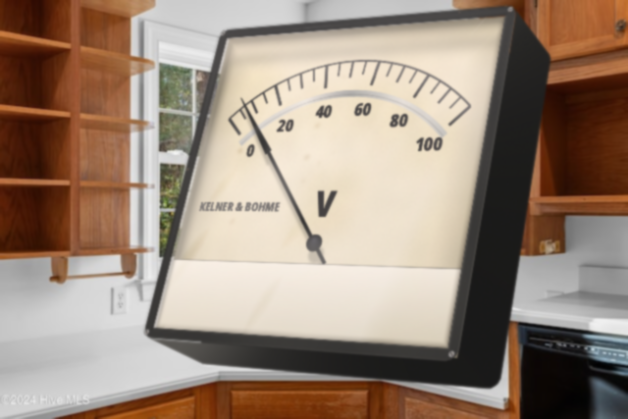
7.5
